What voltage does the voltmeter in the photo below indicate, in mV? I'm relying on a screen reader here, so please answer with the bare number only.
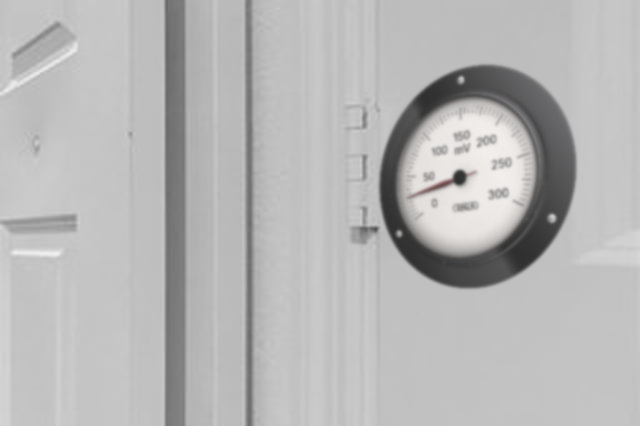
25
